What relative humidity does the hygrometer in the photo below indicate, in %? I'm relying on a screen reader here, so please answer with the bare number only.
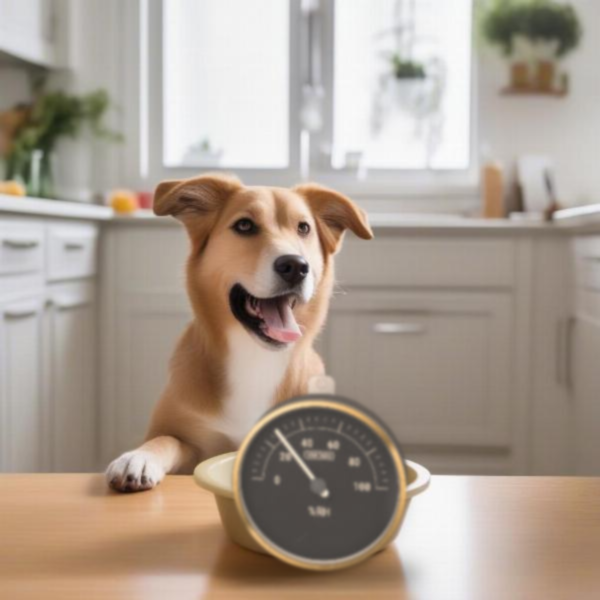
28
